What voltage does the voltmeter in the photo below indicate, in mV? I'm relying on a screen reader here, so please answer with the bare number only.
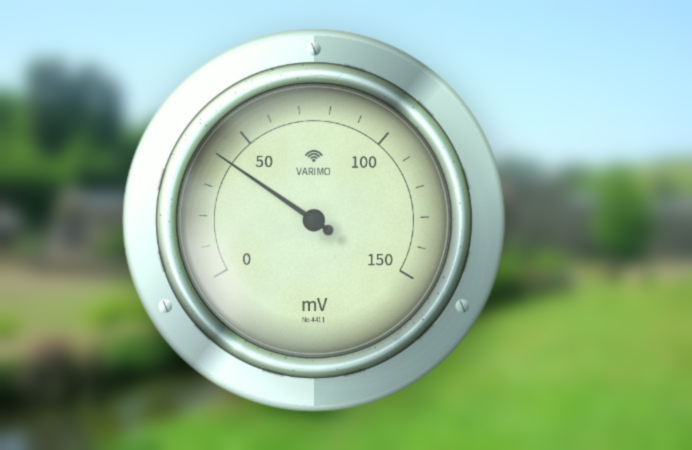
40
